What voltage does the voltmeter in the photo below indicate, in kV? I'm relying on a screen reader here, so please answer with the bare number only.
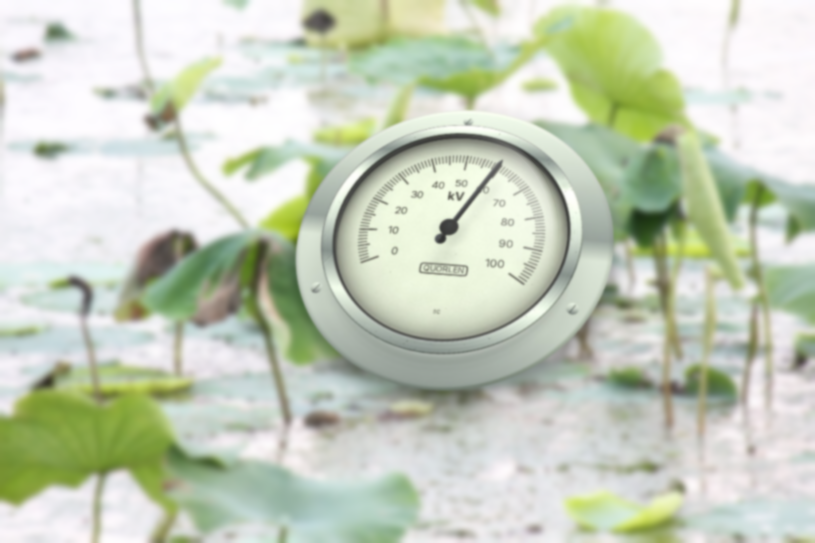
60
